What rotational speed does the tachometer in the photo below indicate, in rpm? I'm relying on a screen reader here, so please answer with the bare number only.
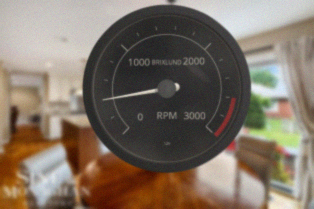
400
